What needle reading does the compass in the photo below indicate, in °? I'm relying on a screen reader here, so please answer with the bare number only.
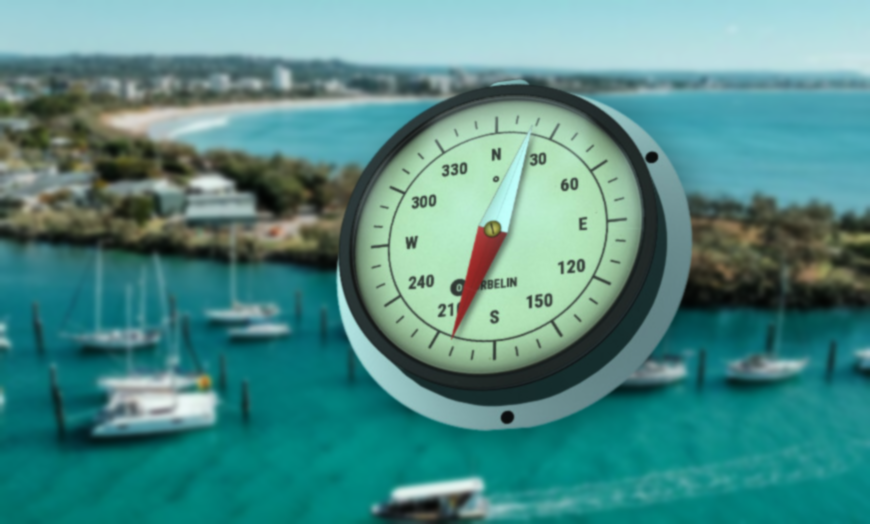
200
